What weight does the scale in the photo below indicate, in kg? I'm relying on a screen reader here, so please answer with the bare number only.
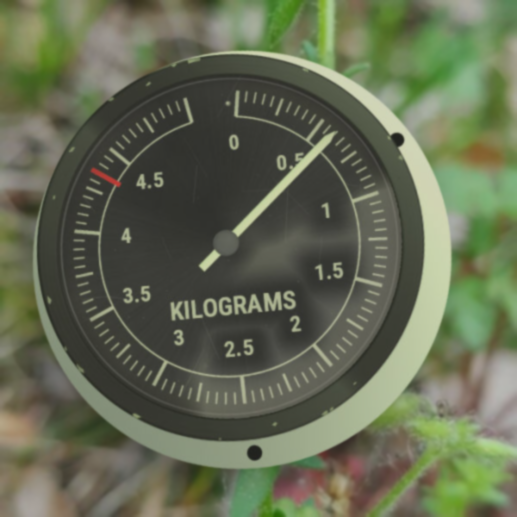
0.6
